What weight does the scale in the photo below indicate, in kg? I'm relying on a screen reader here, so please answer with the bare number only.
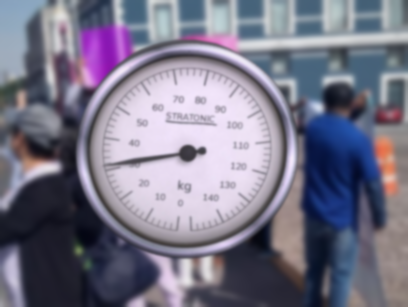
32
